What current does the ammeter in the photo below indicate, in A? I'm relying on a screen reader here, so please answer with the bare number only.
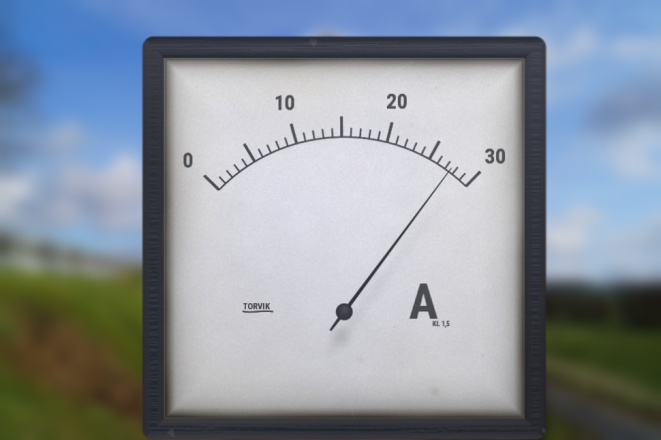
27.5
